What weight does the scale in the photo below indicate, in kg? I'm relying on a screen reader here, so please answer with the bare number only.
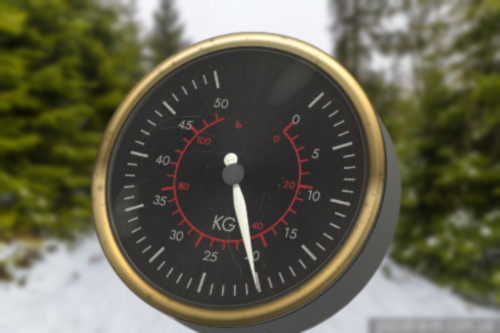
20
